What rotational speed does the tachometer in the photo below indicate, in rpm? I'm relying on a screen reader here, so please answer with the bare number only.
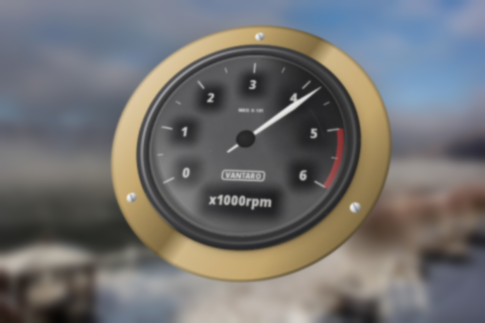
4250
